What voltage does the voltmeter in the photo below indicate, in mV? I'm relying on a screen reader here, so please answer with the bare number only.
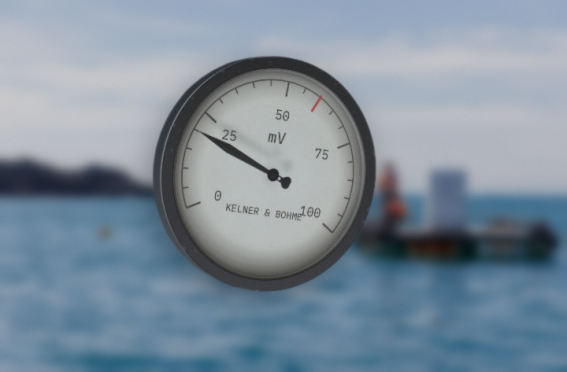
20
